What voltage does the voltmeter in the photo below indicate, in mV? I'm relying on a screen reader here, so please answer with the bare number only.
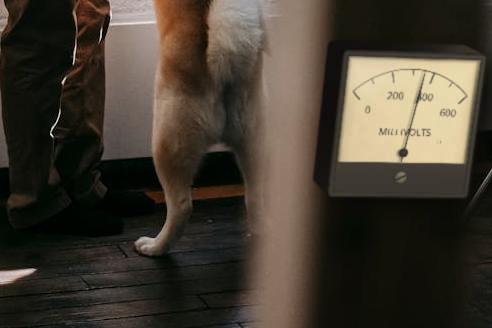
350
